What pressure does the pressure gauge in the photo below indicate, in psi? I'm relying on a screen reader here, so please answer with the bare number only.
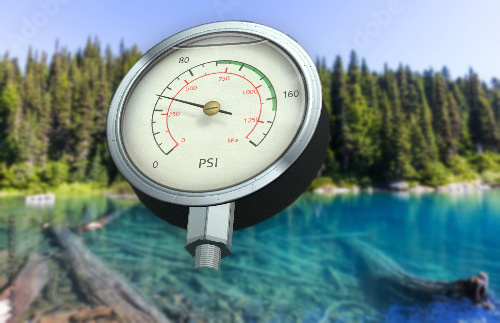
50
